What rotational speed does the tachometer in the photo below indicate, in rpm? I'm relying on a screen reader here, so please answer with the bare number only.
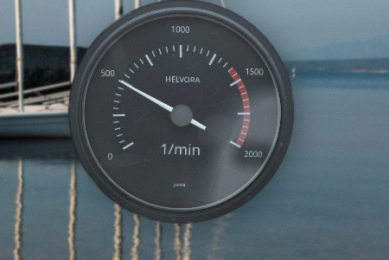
500
